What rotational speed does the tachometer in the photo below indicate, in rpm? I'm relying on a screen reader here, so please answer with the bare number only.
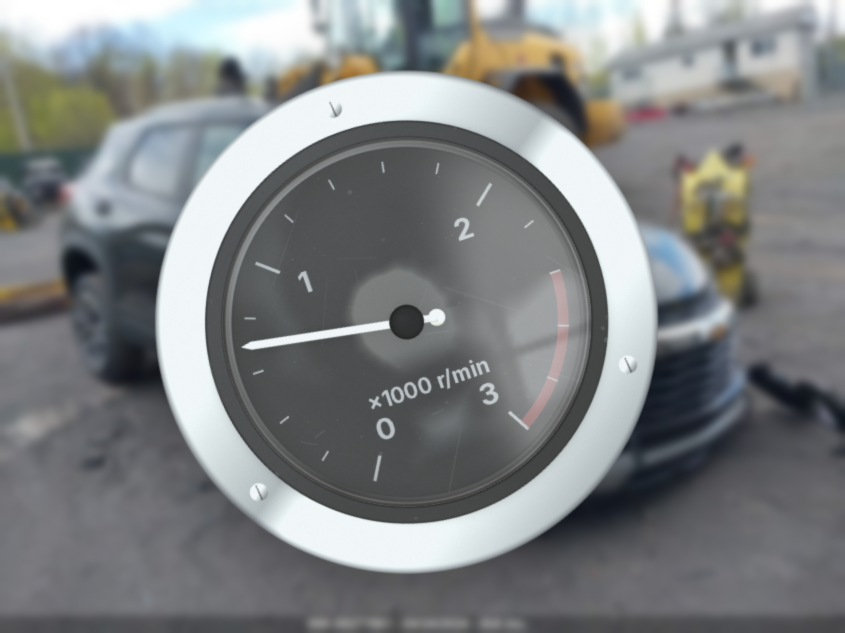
700
